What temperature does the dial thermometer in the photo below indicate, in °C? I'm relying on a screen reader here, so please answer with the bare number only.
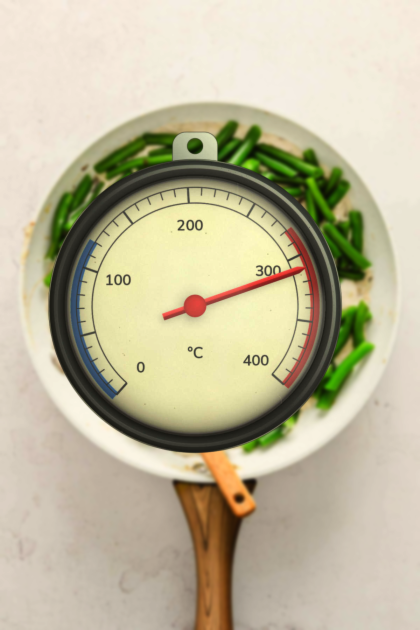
310
